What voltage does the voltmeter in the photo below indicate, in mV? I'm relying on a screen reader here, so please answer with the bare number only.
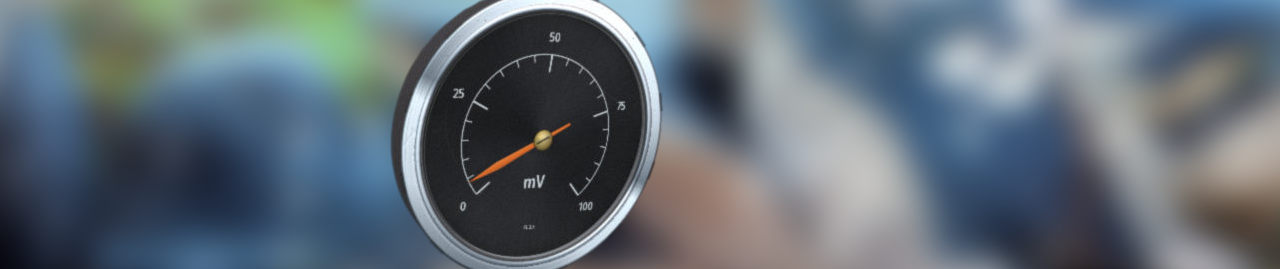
5
